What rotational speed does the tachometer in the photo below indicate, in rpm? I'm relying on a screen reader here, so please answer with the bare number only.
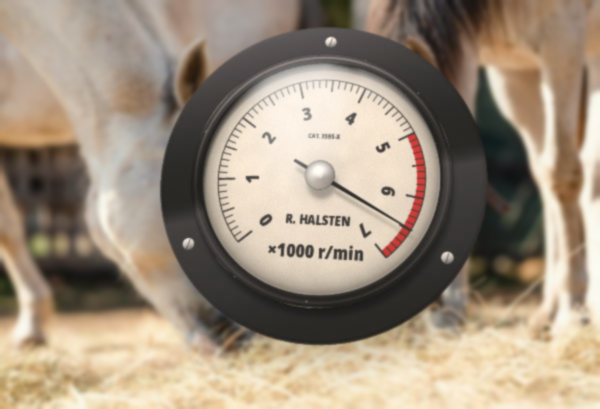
6500
